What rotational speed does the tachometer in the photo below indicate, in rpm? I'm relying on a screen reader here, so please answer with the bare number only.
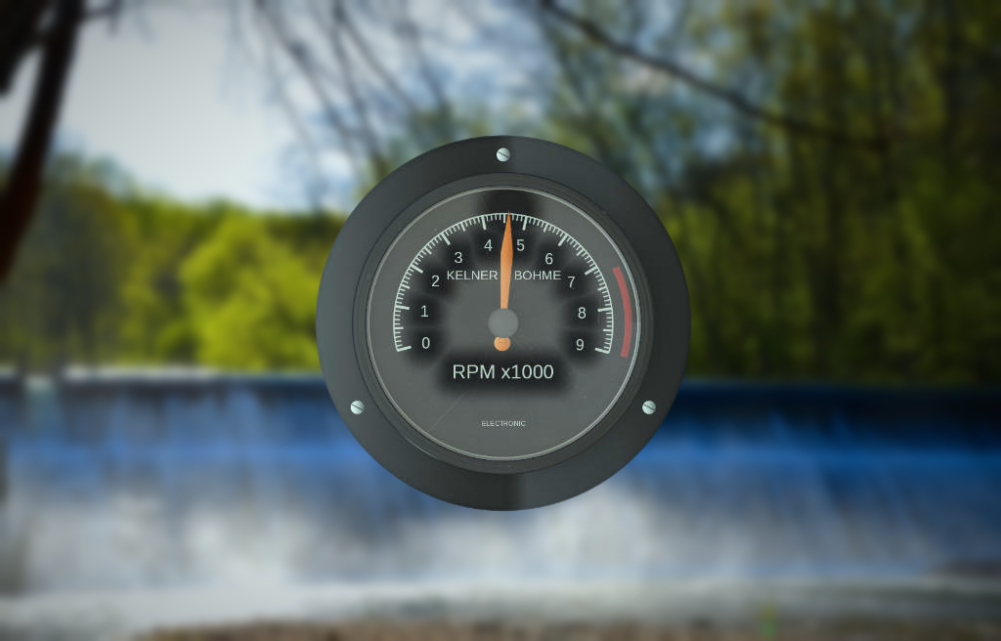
4600
